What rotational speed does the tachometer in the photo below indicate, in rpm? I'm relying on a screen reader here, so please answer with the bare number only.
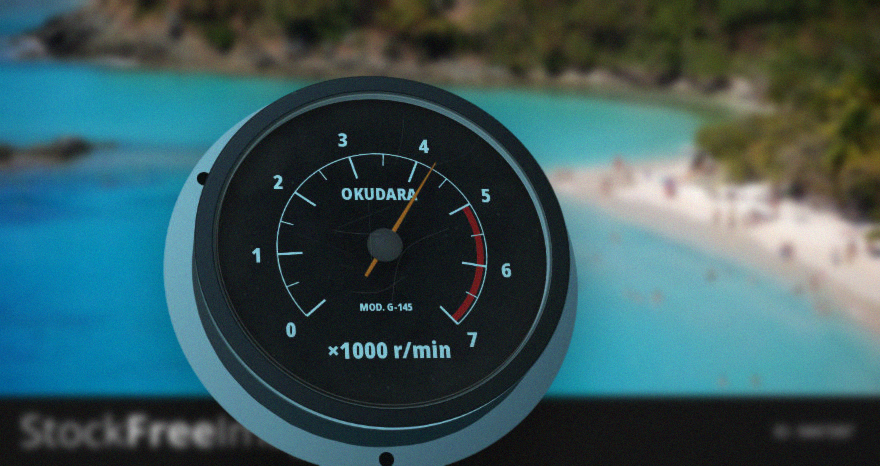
4250
